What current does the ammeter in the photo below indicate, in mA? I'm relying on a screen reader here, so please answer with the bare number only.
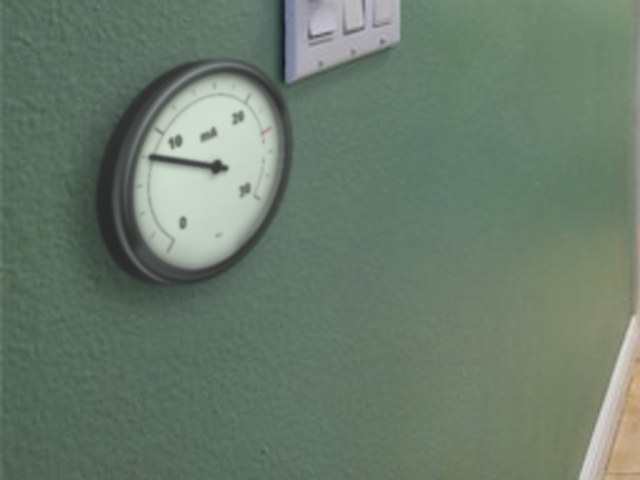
8
